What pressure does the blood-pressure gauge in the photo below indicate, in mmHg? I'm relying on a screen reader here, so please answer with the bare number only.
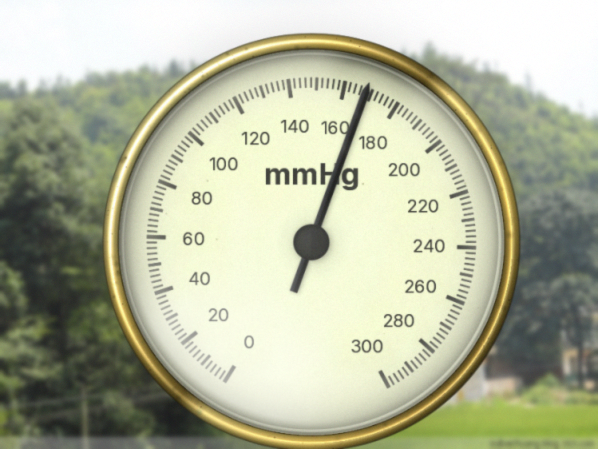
168
